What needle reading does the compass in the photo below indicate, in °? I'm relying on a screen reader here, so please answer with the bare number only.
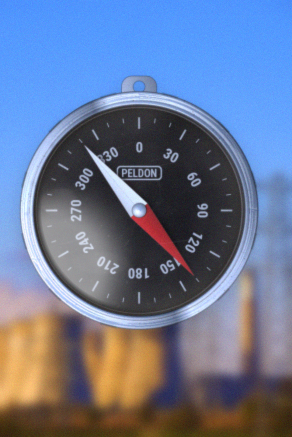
140
